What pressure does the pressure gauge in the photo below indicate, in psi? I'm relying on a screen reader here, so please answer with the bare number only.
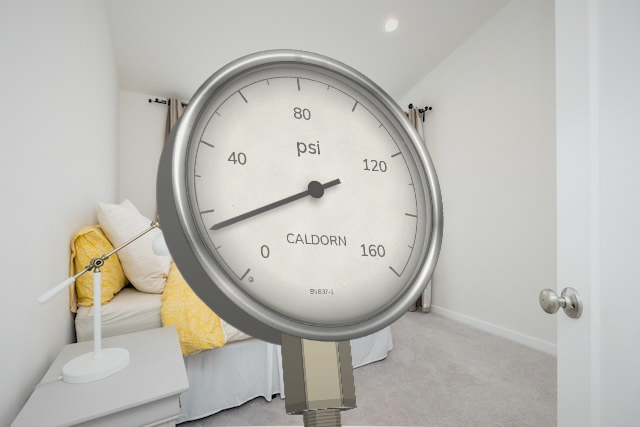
15
